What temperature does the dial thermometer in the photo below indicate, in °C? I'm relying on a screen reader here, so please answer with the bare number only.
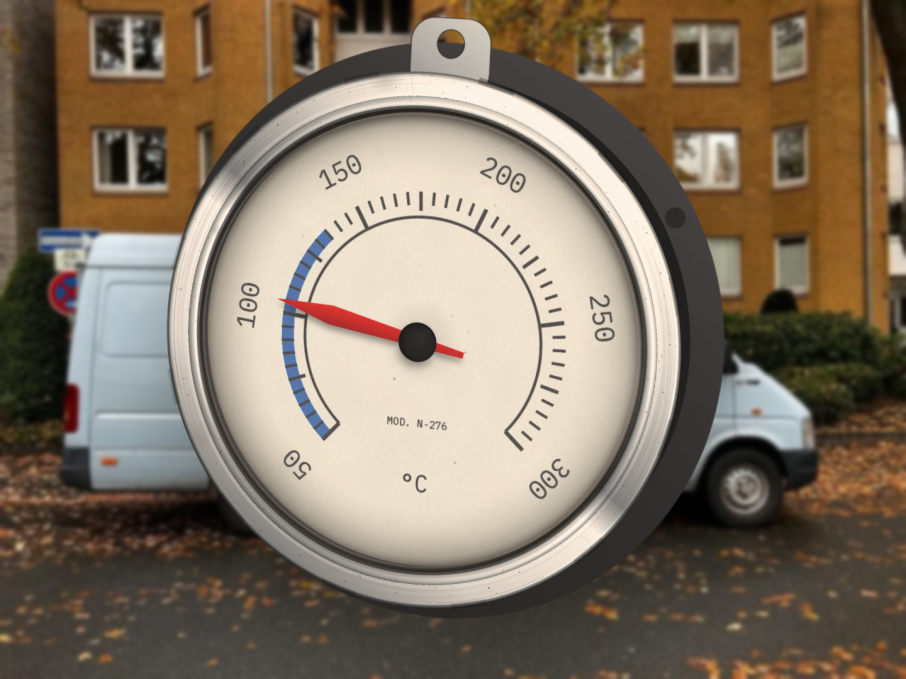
105
